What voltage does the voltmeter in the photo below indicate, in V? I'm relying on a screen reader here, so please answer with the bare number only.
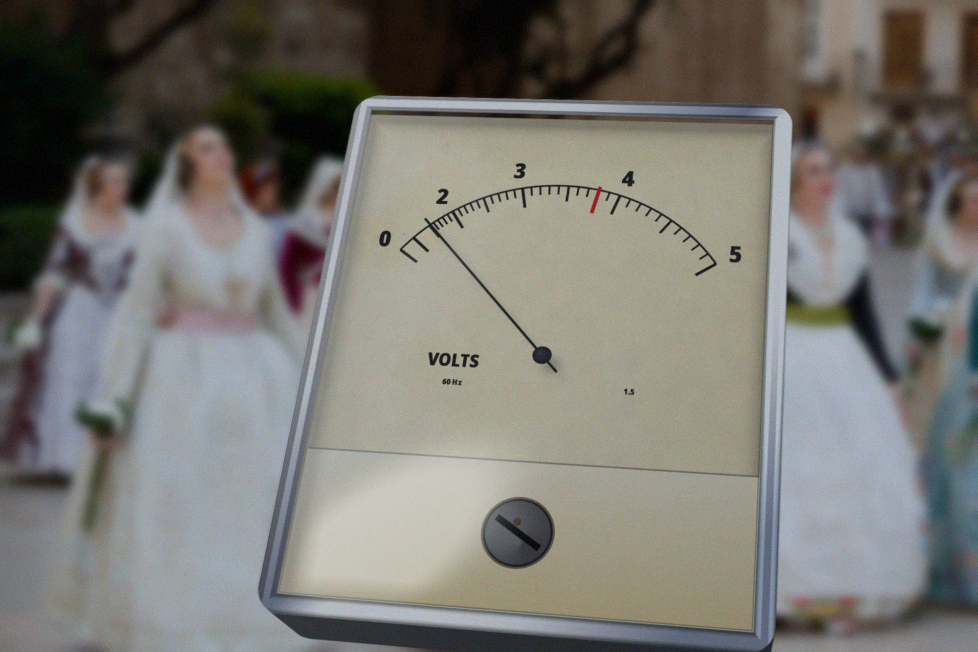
1.5
